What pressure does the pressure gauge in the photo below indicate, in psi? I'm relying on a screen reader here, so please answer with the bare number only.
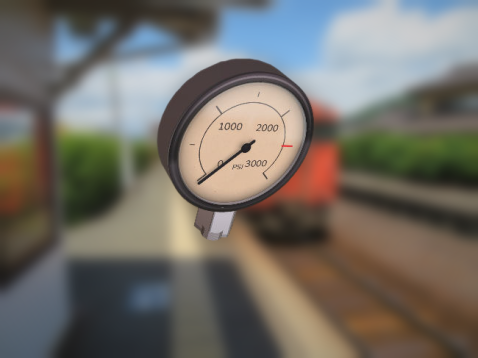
0
